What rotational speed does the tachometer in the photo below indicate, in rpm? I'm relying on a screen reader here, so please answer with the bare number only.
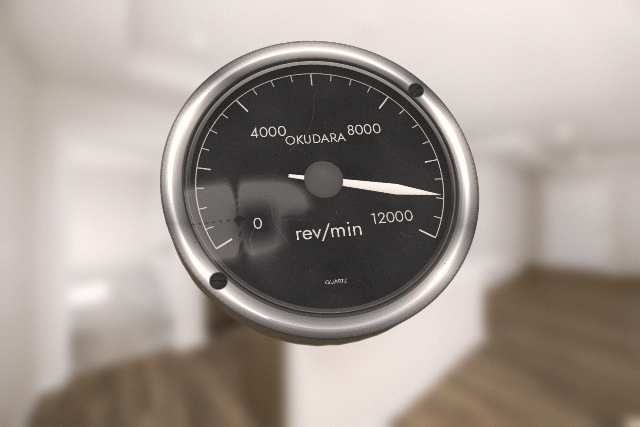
11000
